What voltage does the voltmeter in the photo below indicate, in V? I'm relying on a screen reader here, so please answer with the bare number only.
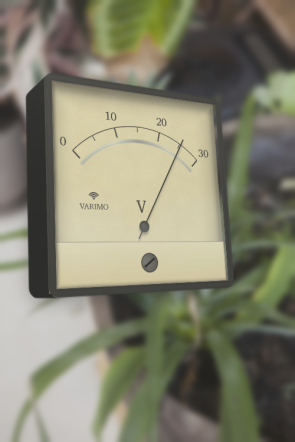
25
